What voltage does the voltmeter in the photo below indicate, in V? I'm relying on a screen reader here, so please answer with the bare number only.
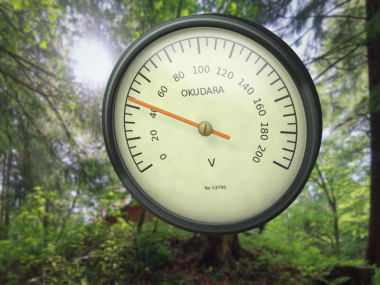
45
